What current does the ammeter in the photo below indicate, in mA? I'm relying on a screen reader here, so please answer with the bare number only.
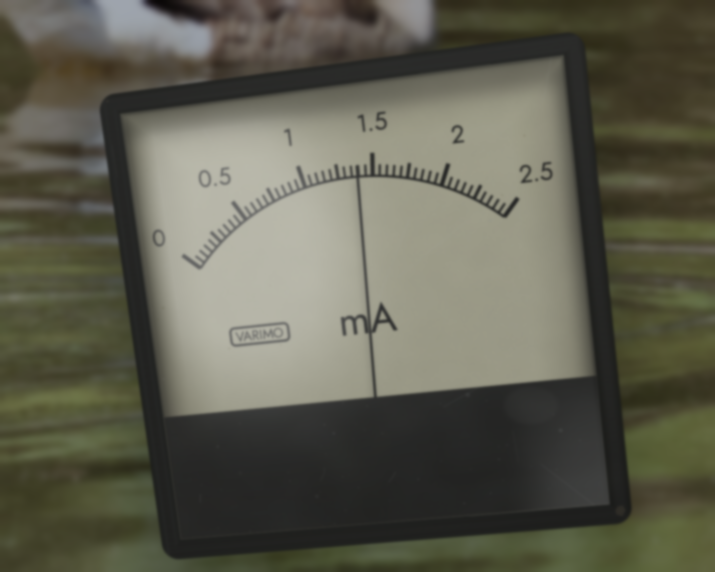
1.4
